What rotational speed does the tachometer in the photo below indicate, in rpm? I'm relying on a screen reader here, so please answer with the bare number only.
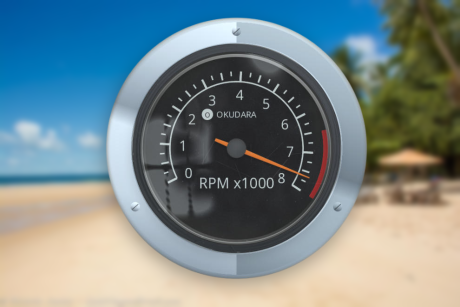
7625
